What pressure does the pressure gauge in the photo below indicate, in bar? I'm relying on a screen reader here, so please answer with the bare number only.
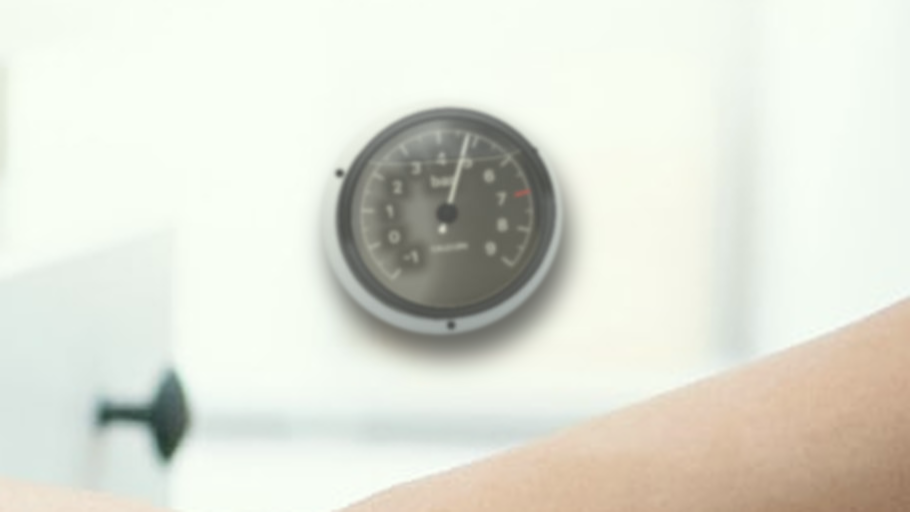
4.75
